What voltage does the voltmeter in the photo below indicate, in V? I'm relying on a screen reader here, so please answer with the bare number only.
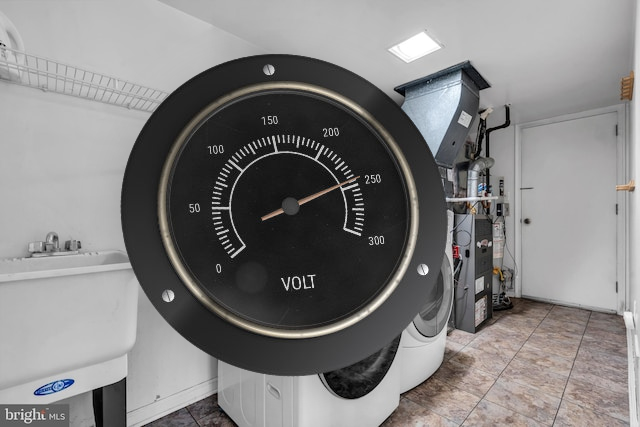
245
